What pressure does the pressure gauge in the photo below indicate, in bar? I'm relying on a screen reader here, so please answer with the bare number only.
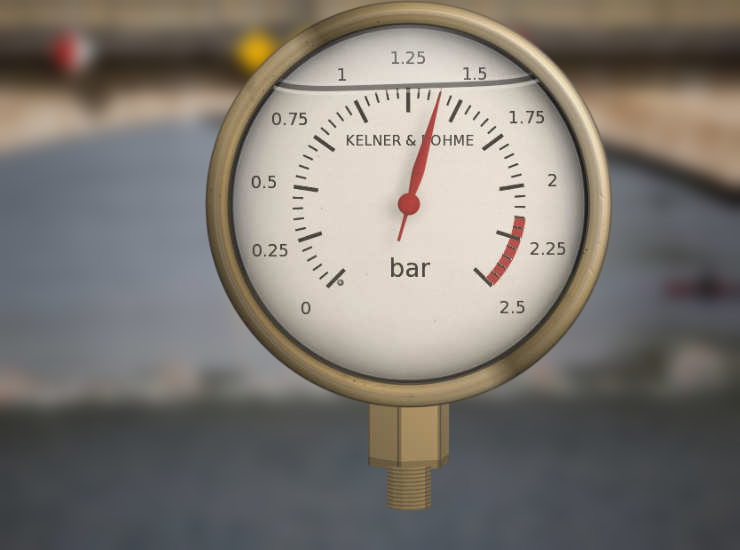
1.4
